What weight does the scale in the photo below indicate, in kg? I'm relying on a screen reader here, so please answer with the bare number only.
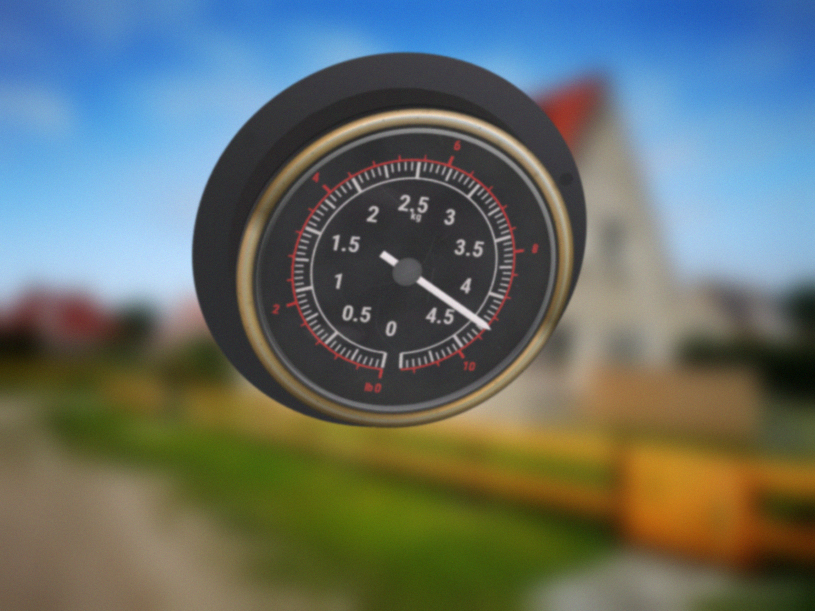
4.25
